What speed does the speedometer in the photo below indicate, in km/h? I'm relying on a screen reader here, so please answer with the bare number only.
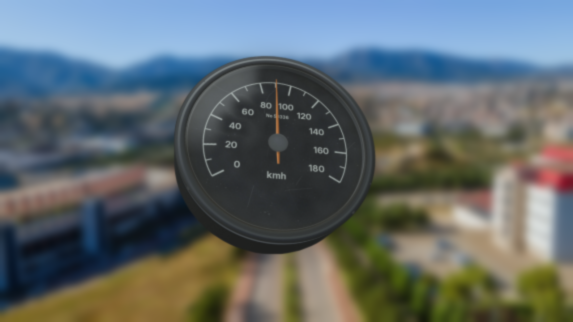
90
